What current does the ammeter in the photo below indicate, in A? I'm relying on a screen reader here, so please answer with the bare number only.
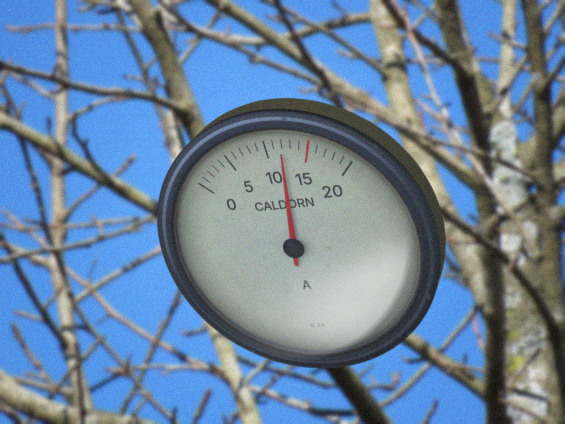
12
